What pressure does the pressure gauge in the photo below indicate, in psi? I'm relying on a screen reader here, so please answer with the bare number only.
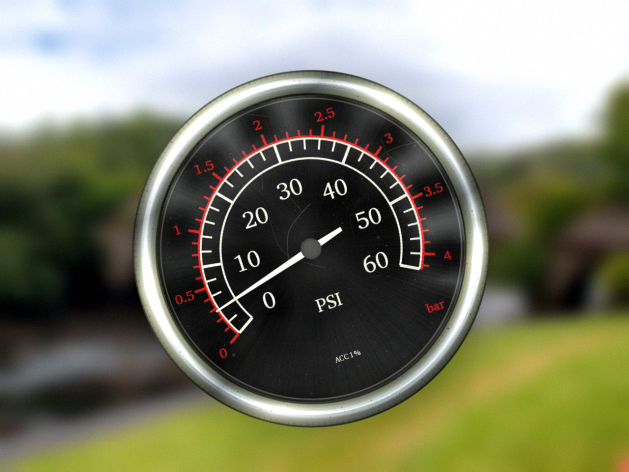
4
